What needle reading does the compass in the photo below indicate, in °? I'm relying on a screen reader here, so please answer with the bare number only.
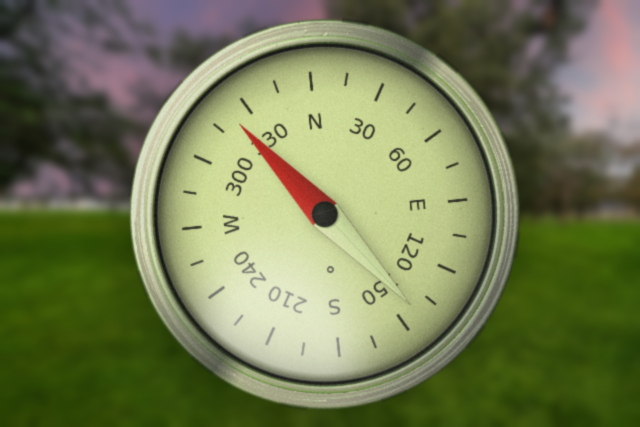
322.5
